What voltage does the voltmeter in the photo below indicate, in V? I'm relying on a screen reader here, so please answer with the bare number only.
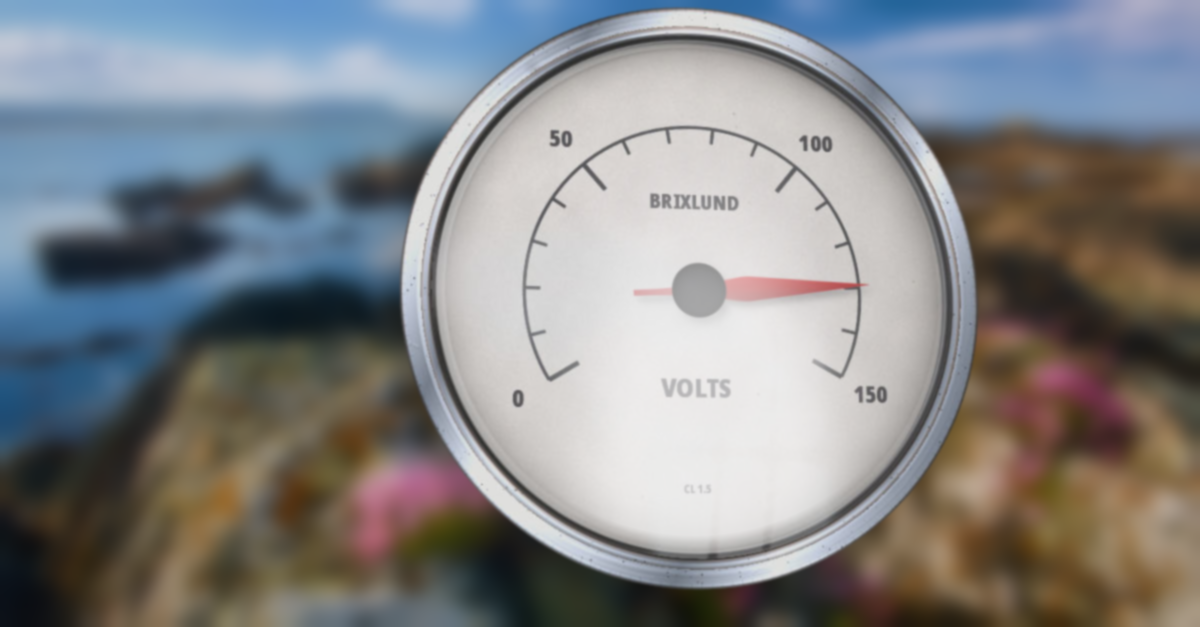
130
